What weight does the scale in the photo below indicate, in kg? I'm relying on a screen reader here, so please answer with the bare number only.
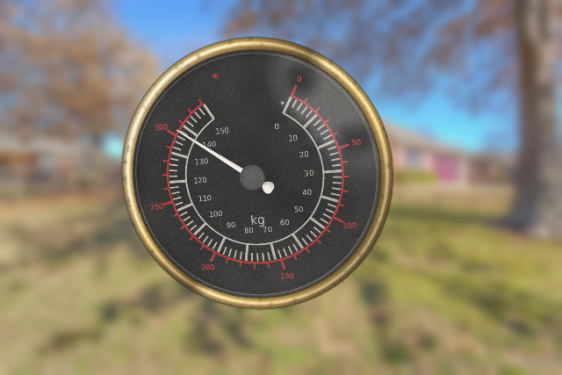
138
